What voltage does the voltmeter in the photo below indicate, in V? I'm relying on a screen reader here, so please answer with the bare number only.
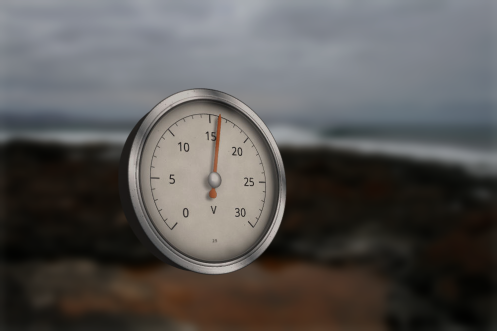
16
